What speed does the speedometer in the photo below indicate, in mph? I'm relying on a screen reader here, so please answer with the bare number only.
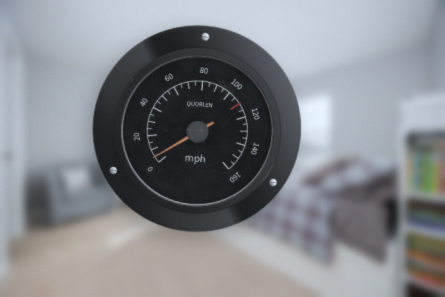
5
